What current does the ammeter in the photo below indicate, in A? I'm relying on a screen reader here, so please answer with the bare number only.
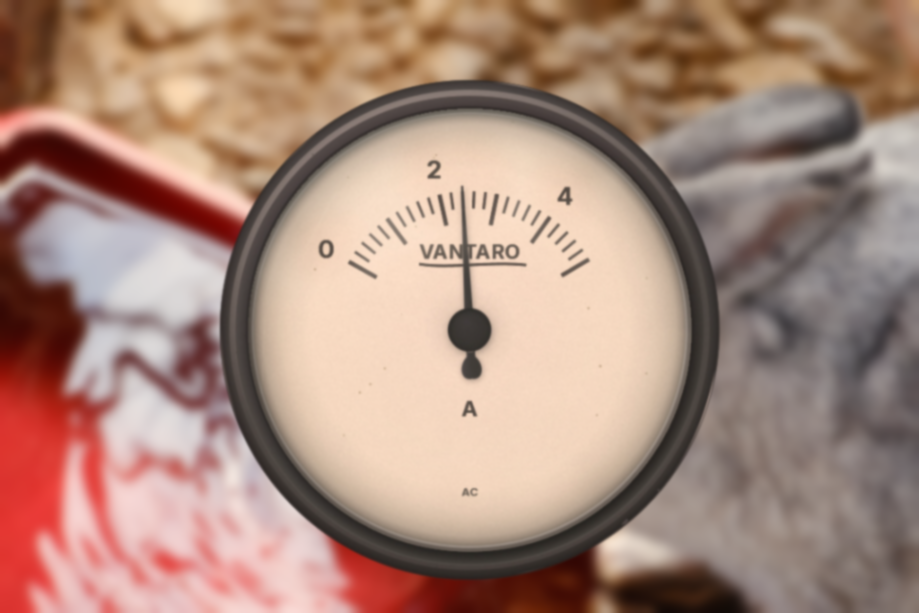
2.4
